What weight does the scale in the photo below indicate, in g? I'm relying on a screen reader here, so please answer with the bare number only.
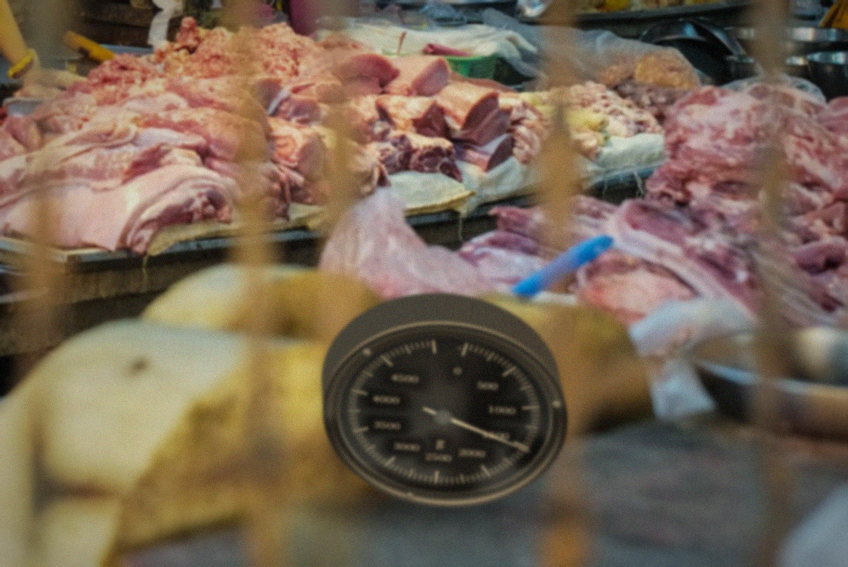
1500
